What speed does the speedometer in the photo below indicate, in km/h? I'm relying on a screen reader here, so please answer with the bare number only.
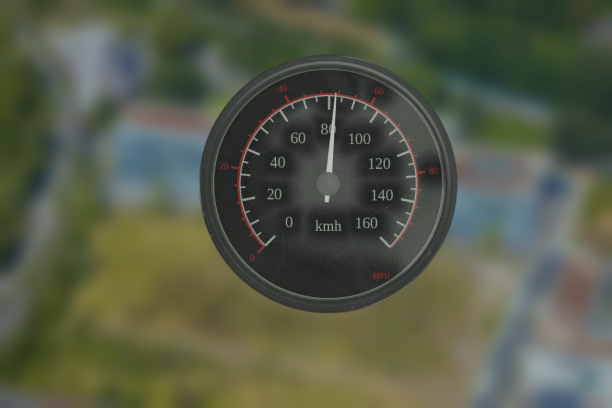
82.5
